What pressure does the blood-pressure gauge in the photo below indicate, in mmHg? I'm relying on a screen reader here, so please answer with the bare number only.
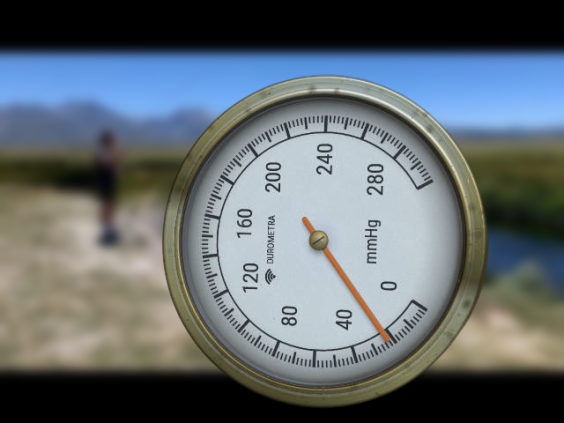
22
